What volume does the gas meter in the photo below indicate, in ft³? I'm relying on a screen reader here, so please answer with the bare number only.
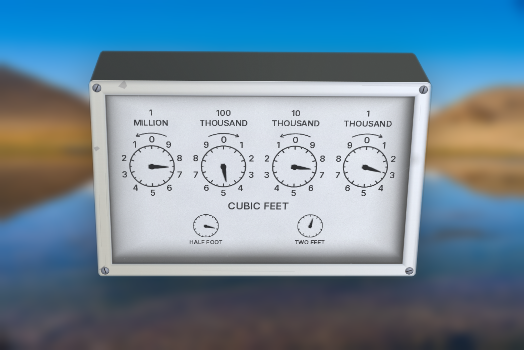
747300
